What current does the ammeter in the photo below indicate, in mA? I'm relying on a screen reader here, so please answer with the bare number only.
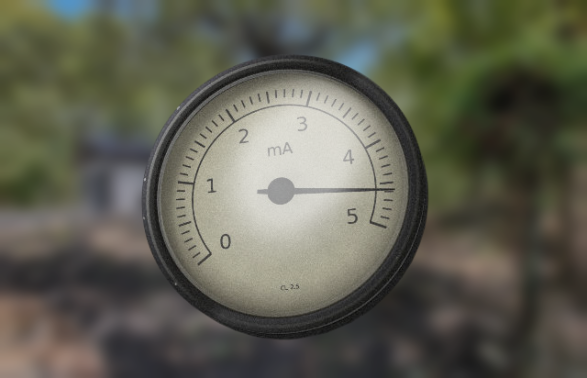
4.6
